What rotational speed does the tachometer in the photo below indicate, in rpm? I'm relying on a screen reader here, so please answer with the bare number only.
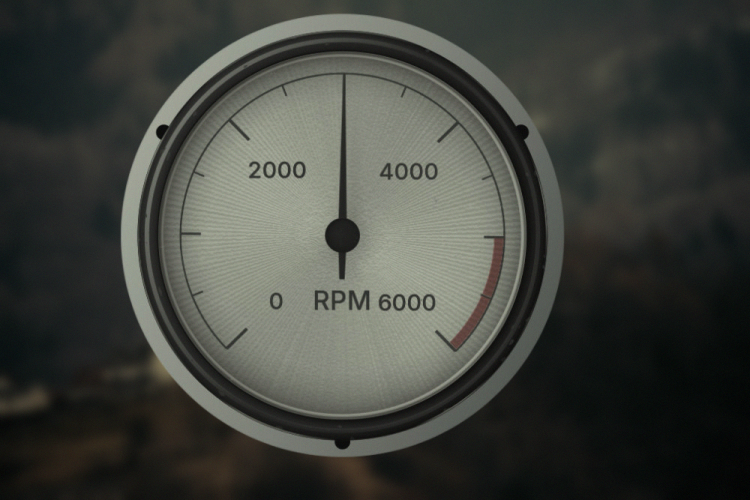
3000
